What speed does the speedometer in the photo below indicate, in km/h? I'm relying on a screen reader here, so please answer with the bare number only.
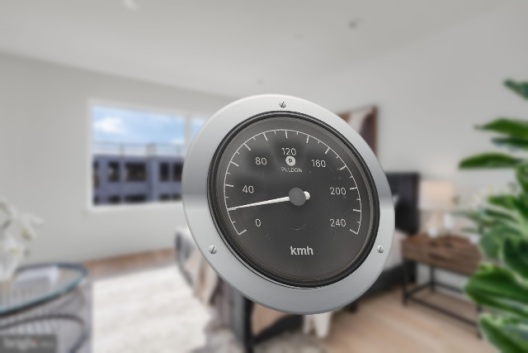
20
